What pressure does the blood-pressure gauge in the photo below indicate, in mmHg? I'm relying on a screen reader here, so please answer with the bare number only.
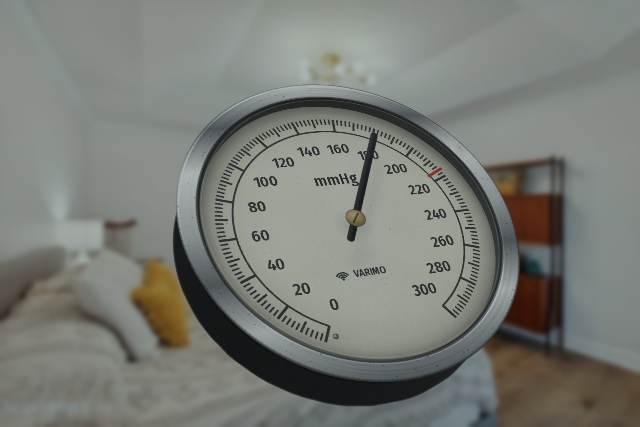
180
